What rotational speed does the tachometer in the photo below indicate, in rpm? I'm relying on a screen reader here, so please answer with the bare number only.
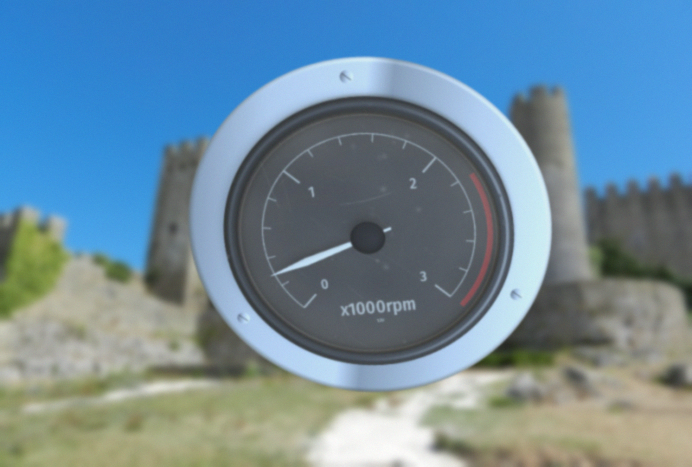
300
